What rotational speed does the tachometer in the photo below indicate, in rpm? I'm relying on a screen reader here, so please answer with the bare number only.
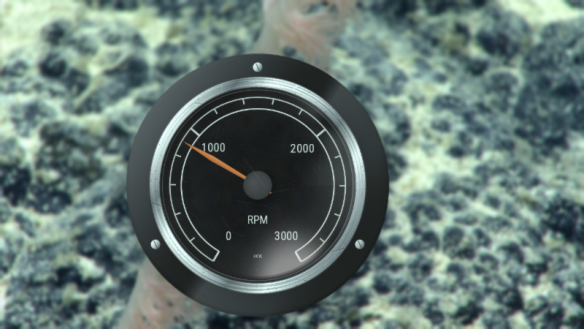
900
